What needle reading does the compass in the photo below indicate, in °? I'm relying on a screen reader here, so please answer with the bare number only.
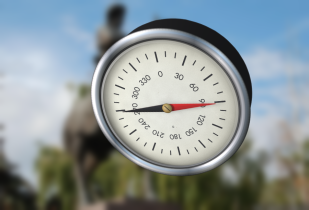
90
